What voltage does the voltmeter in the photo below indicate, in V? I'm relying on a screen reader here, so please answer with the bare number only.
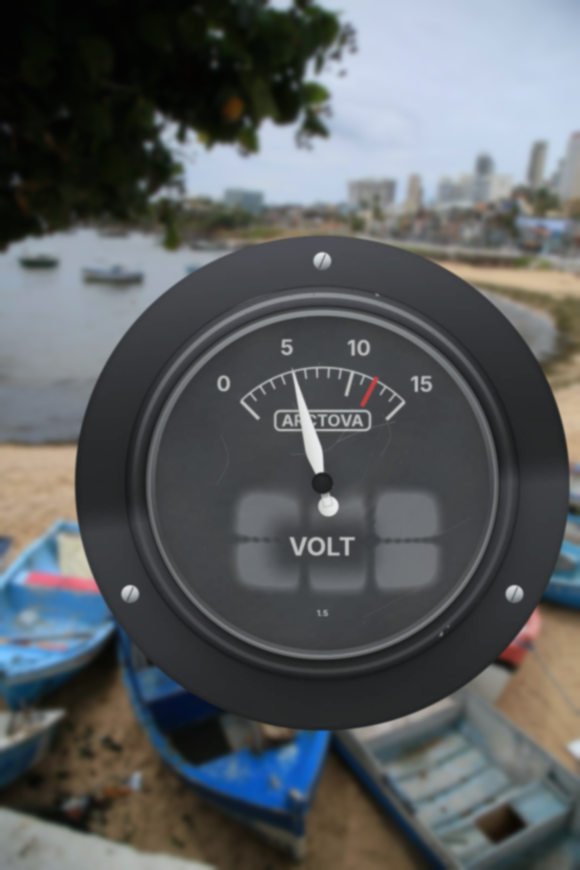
5
